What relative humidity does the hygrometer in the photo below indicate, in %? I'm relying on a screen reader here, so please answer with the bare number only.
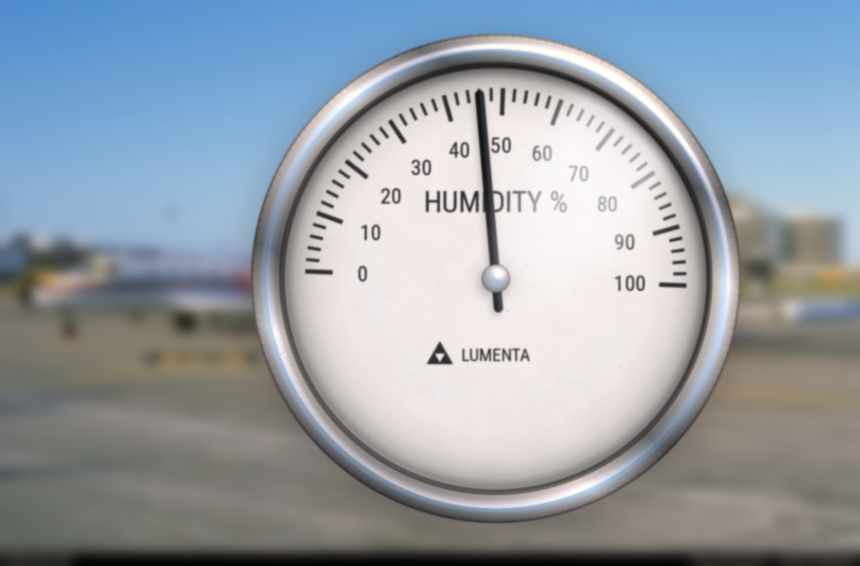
46
